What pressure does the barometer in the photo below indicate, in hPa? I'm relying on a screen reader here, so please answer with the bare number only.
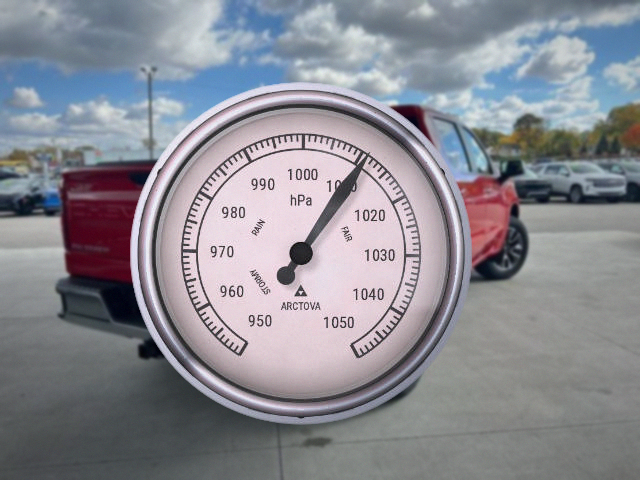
1011
